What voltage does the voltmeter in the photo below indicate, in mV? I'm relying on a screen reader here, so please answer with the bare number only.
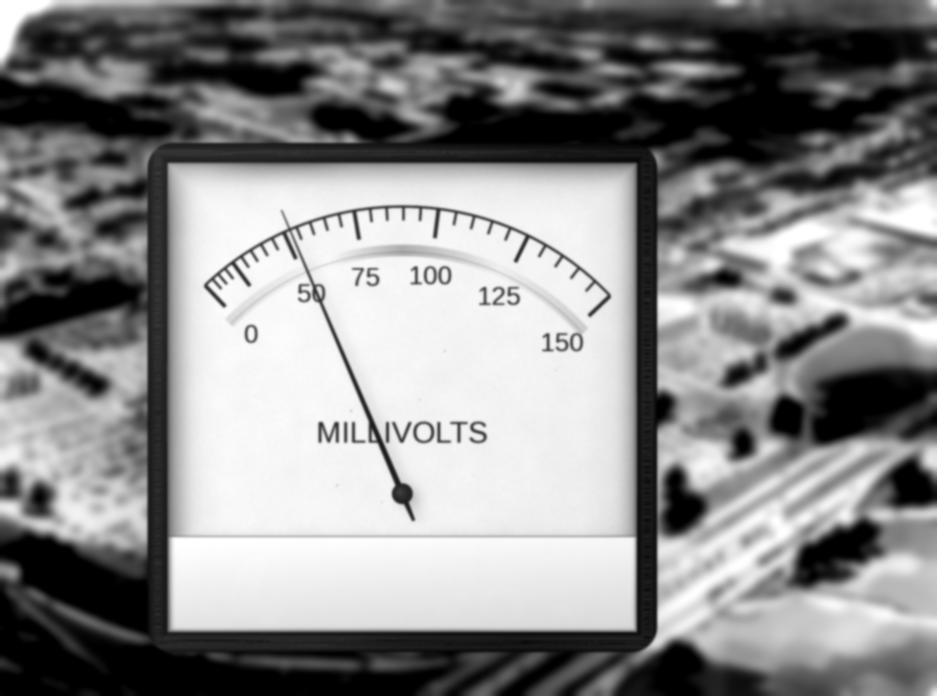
52.5
